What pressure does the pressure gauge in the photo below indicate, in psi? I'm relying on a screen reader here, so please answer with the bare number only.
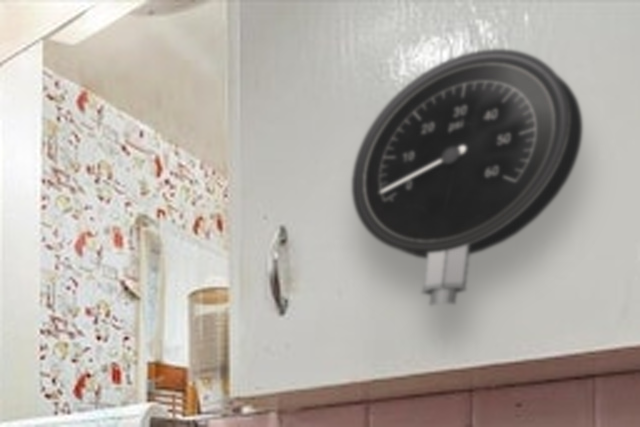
2
